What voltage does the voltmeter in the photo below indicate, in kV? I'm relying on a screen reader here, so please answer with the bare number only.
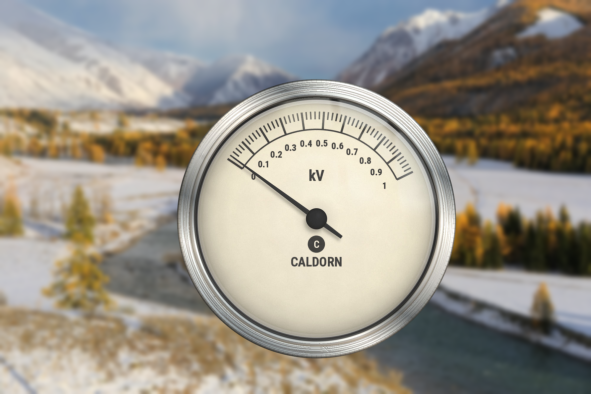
0.02
